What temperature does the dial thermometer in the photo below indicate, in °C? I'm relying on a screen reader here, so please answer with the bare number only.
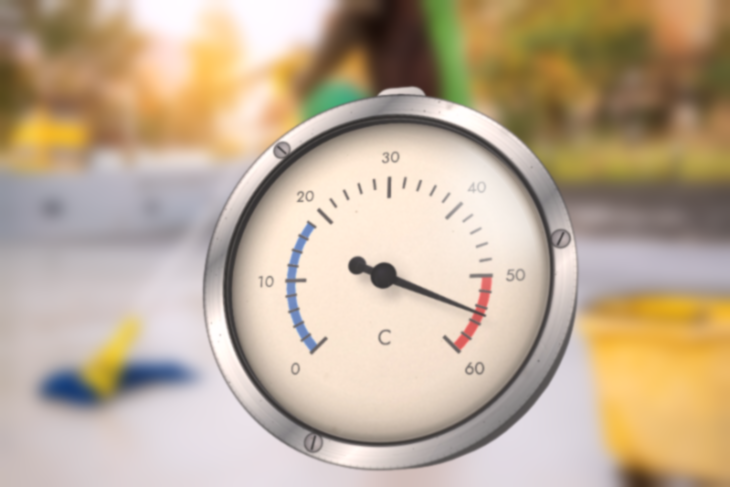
55
